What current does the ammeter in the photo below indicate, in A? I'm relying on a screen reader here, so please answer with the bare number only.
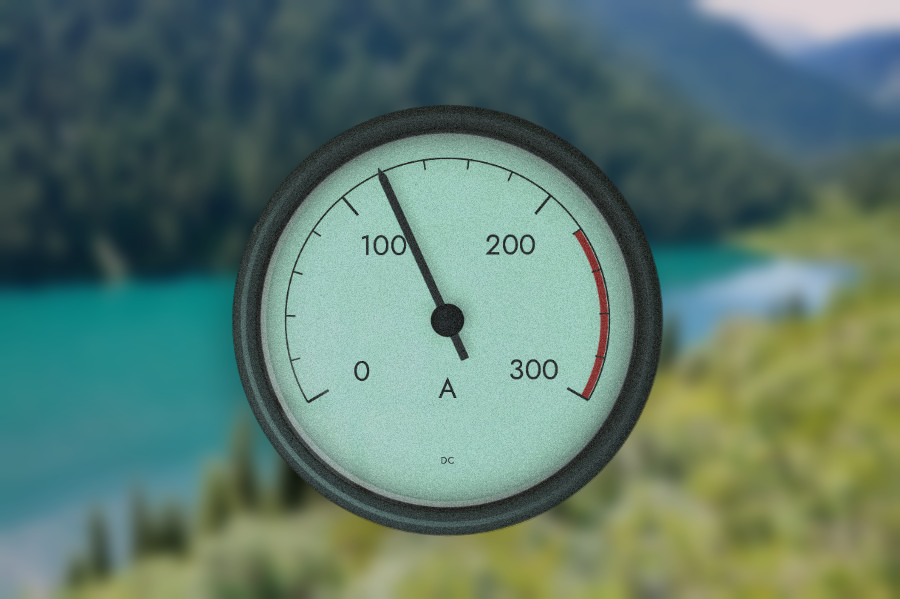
120
